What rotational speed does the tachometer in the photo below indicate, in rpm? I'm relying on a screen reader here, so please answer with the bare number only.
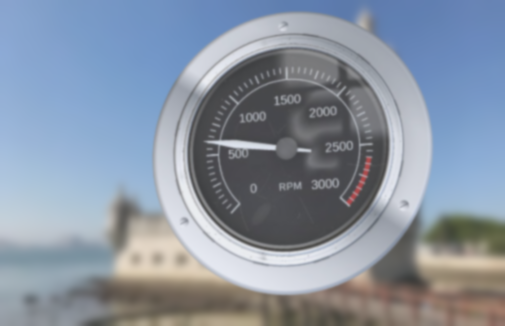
600
